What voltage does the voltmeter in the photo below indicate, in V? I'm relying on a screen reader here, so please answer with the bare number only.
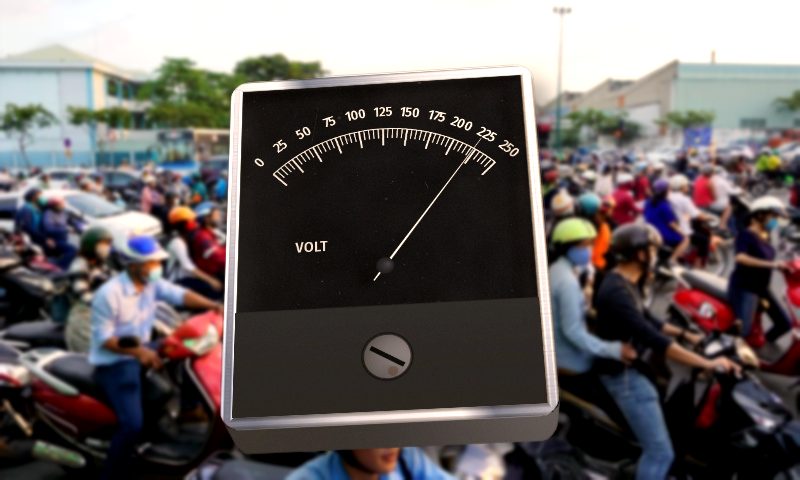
225
